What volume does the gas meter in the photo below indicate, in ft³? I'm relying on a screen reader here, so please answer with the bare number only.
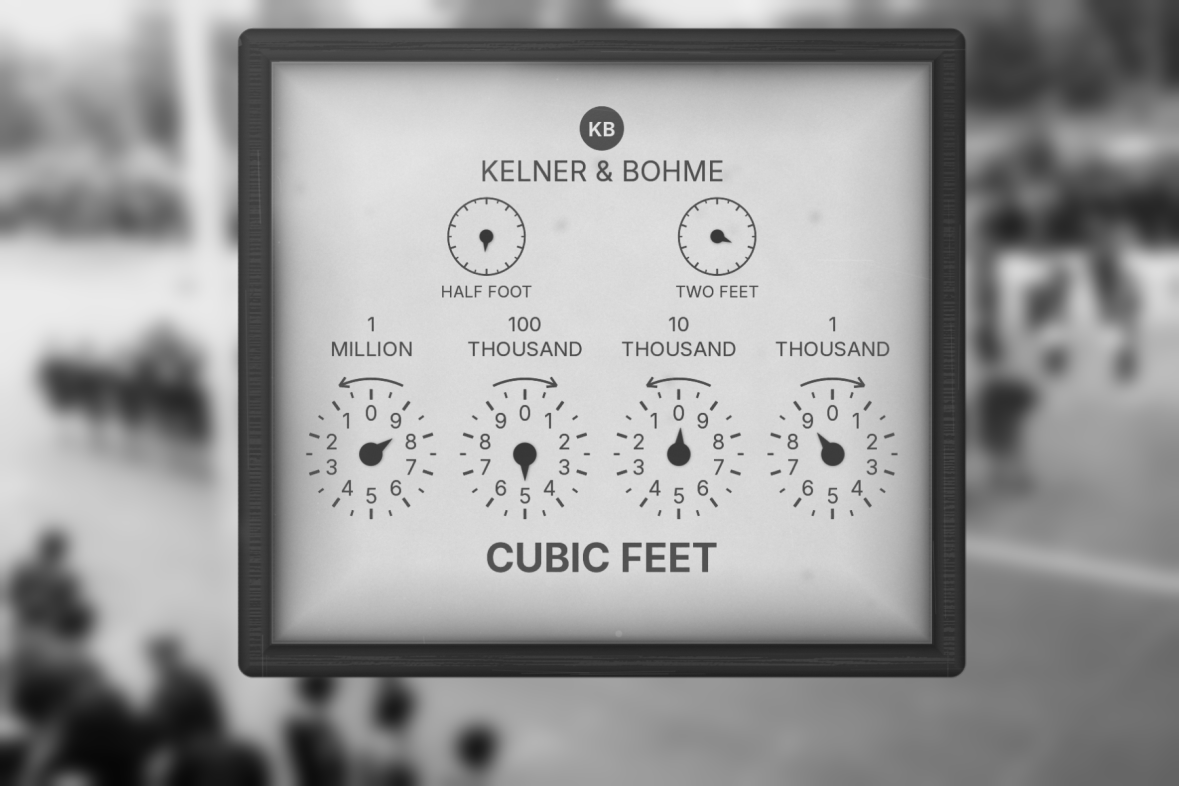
849900
